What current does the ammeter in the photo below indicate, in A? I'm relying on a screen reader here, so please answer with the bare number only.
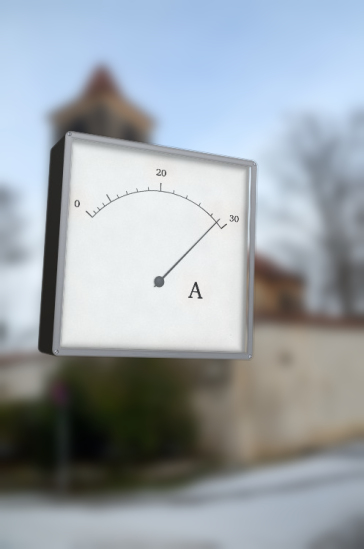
29
